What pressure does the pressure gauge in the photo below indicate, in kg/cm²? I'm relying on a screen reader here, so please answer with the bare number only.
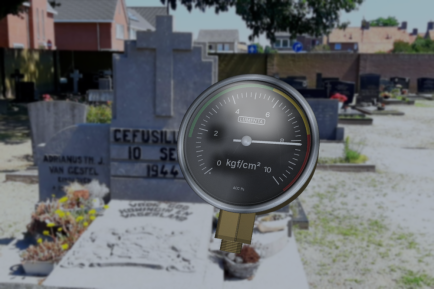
8.2
